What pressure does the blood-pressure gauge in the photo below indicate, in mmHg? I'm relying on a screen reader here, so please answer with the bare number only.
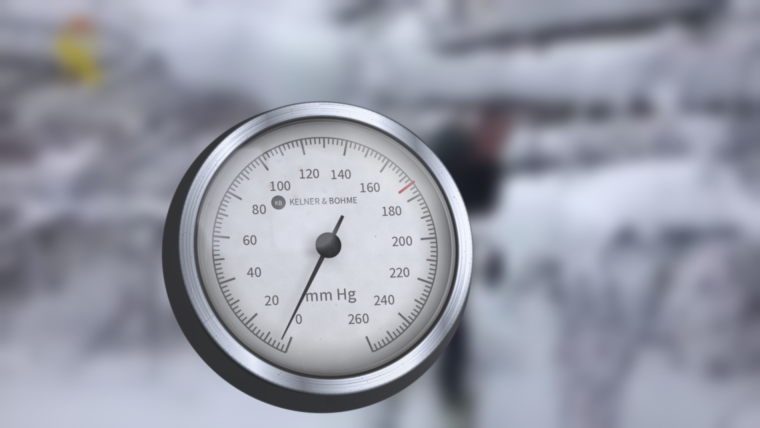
4
